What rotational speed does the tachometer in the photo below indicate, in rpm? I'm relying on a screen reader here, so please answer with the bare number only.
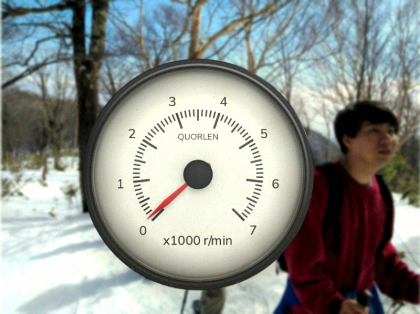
100
